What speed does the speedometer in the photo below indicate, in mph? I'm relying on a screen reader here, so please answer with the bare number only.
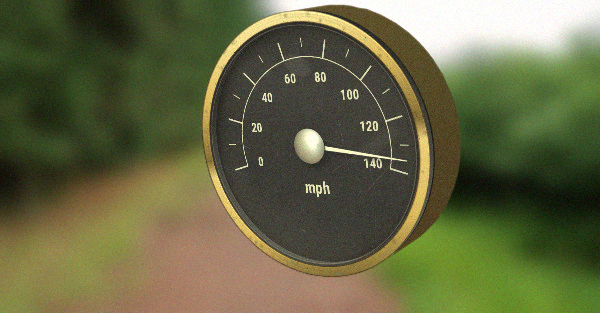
135
